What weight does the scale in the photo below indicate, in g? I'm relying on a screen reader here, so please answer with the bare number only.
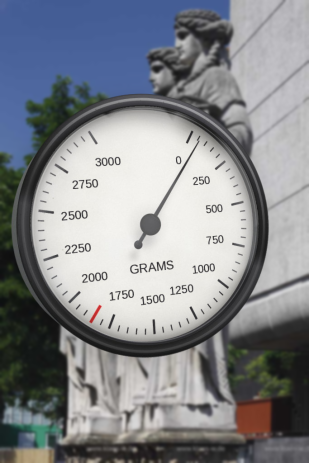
50
